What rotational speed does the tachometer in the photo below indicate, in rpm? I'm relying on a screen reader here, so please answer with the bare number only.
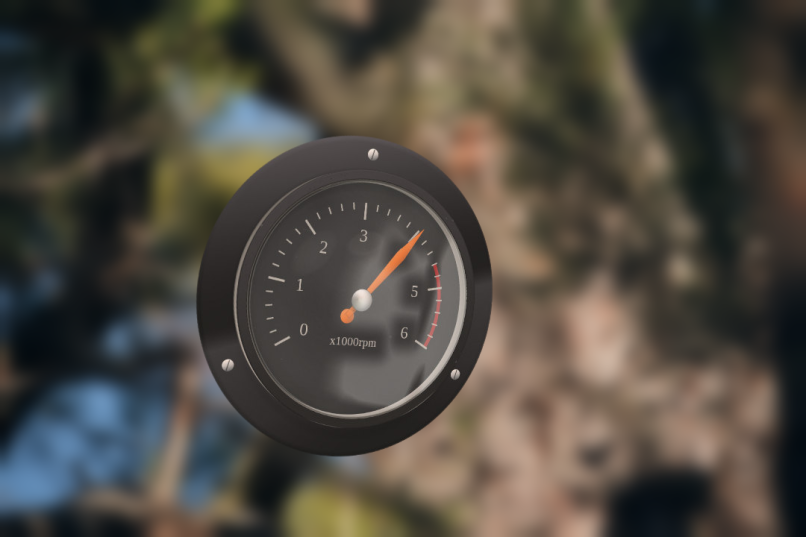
4000
